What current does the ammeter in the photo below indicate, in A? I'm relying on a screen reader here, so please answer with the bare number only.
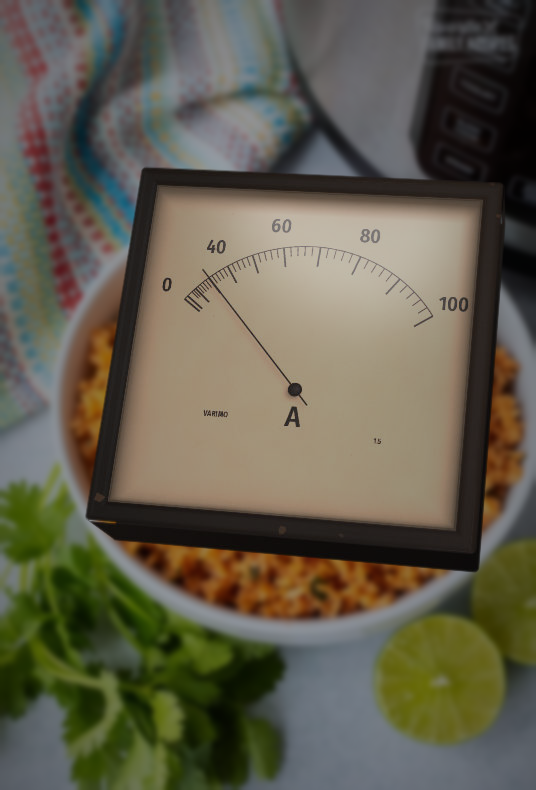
30
